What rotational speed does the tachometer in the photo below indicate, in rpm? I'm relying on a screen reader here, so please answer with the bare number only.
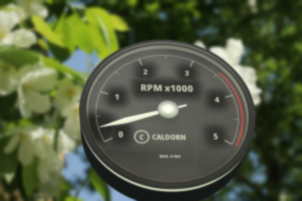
250
